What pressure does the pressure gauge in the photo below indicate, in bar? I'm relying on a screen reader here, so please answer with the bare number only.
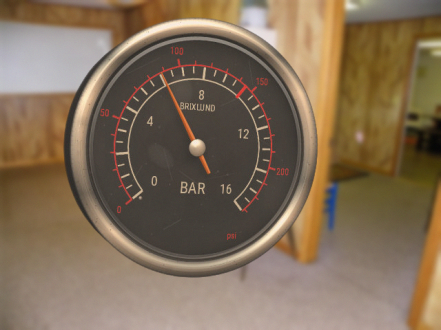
6
